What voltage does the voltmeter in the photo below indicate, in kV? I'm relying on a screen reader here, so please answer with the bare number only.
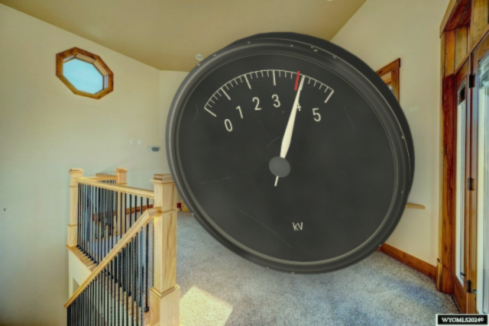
4
